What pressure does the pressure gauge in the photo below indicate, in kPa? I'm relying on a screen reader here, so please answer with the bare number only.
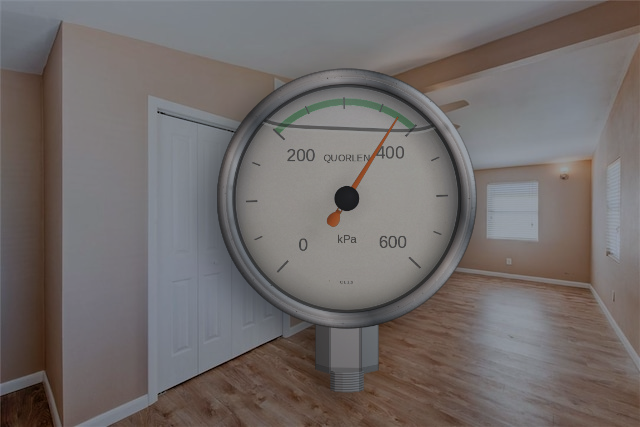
375
